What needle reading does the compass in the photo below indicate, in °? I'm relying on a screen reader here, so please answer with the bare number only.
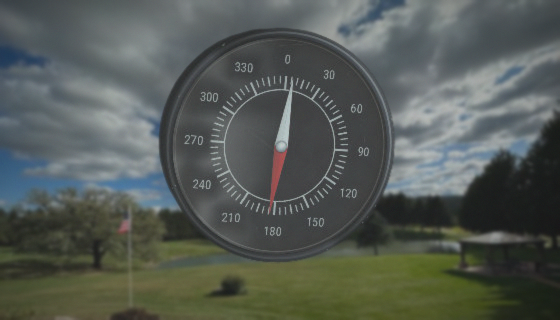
185
